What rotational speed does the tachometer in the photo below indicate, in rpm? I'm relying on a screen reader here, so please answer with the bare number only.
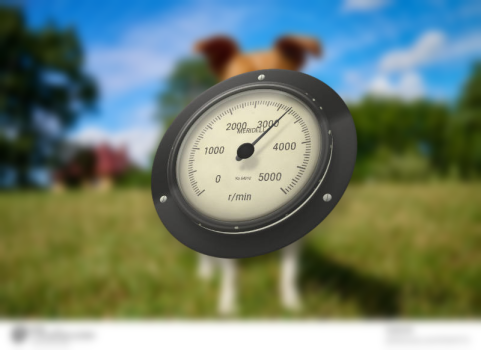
3250
